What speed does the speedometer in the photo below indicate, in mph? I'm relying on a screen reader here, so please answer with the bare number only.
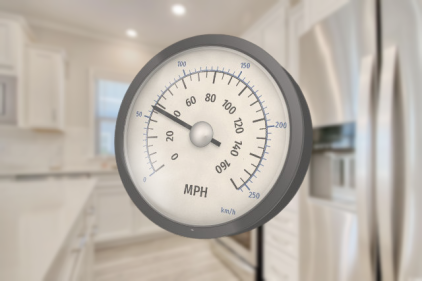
37.5
